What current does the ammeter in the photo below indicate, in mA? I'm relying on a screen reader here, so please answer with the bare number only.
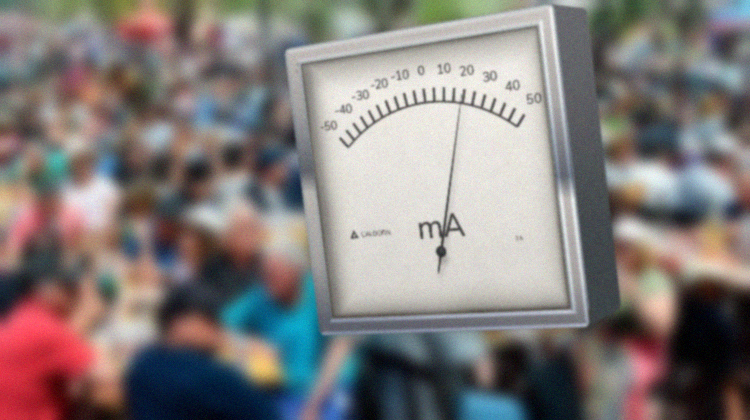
20
